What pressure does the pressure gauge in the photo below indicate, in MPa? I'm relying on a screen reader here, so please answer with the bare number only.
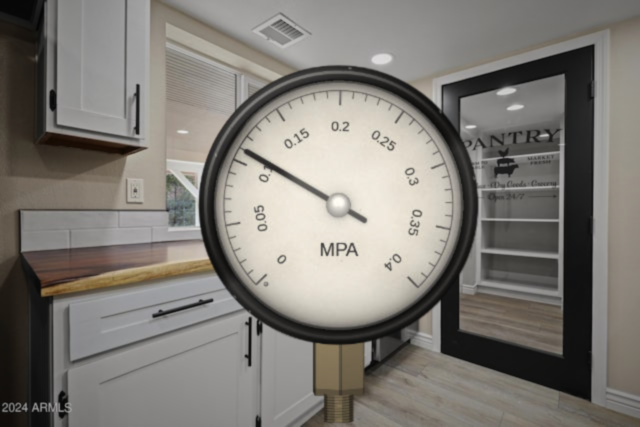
0.11
